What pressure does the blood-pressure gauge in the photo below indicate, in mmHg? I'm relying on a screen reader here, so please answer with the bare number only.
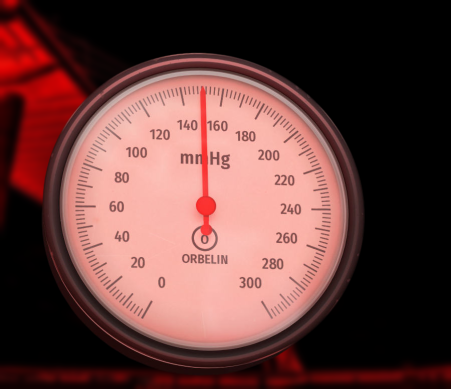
150
